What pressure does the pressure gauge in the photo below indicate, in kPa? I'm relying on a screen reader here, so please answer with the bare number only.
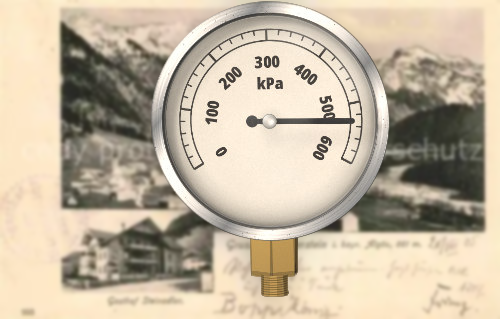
530
